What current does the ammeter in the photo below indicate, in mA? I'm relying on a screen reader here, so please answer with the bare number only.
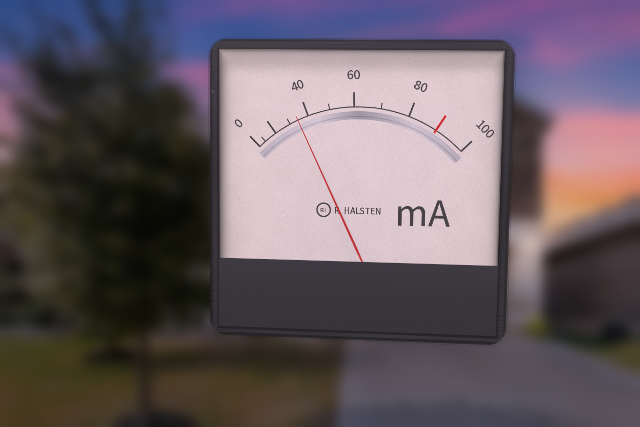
35
